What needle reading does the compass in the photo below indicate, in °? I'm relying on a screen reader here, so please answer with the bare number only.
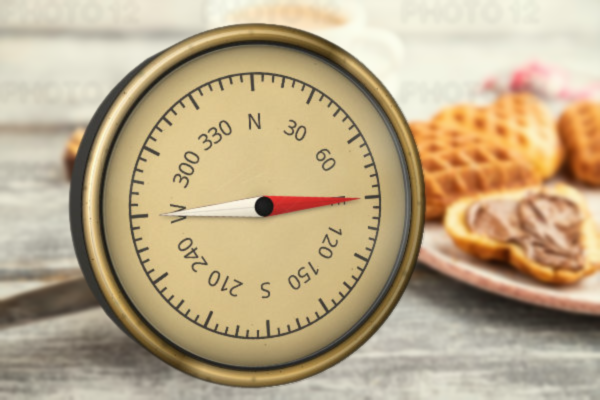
90
